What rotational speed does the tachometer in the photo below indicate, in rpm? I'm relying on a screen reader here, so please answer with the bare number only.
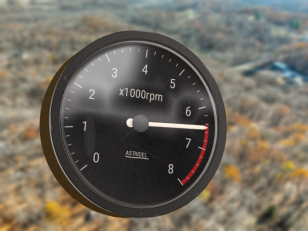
6500
